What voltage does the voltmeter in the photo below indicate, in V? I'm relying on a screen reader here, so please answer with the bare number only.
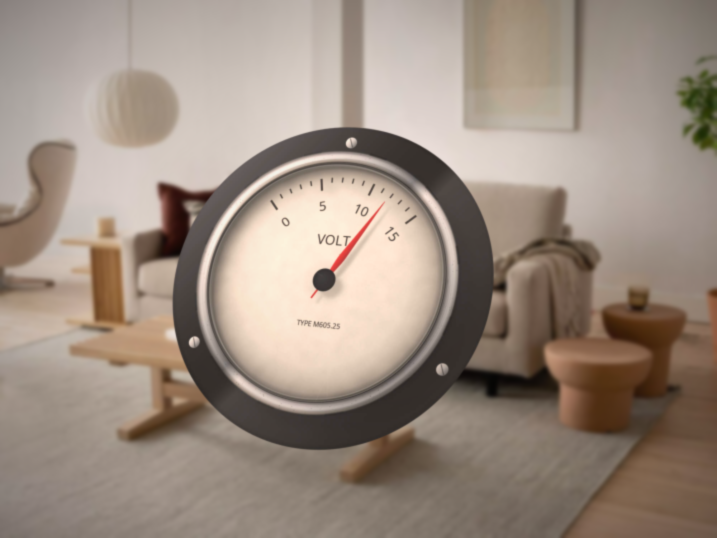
12
